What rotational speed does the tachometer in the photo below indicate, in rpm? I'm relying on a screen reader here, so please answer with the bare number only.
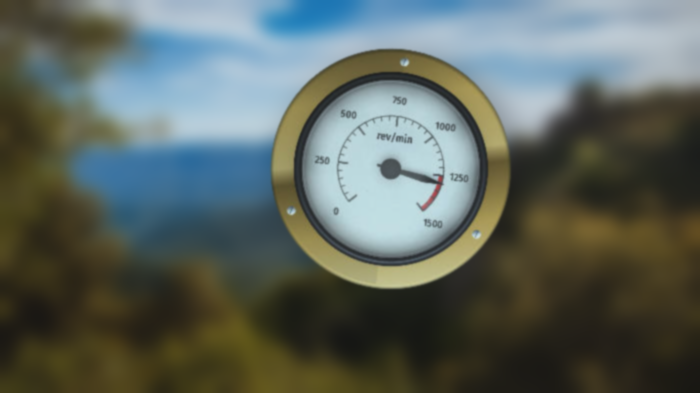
1300
